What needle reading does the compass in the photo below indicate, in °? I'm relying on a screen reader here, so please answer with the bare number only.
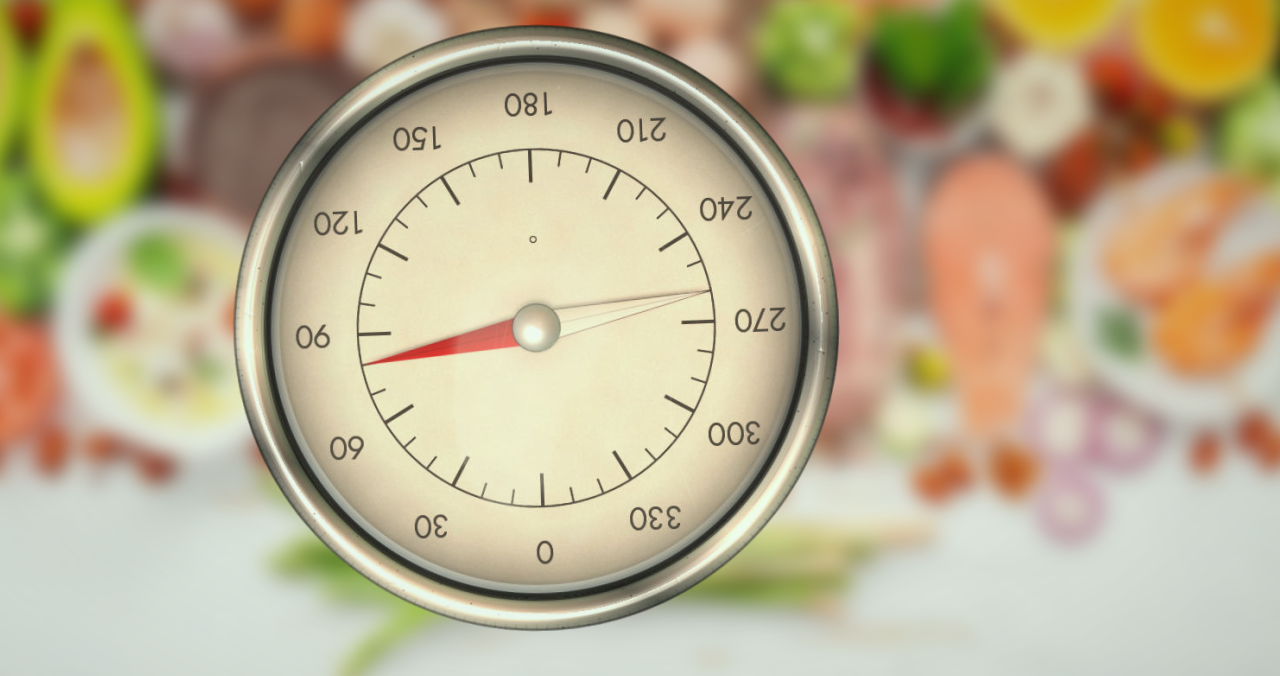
80
